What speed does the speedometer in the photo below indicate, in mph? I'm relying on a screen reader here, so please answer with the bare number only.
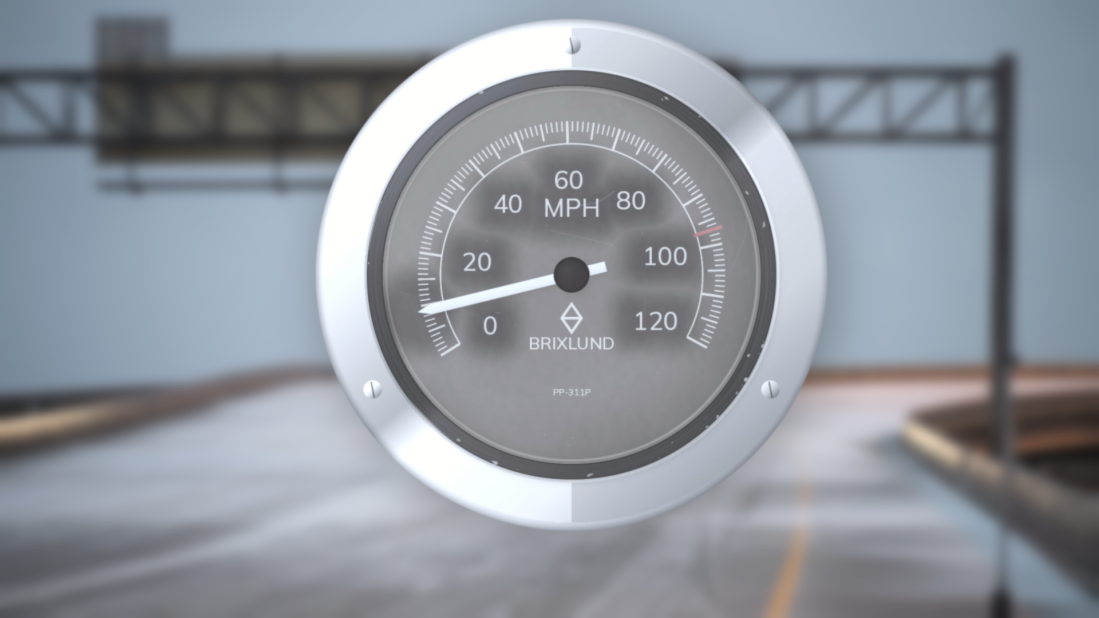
9
